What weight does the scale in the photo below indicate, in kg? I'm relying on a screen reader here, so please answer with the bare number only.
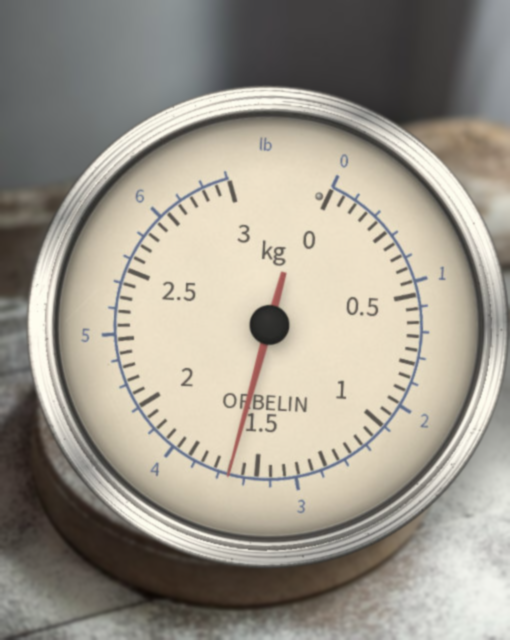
1.6
